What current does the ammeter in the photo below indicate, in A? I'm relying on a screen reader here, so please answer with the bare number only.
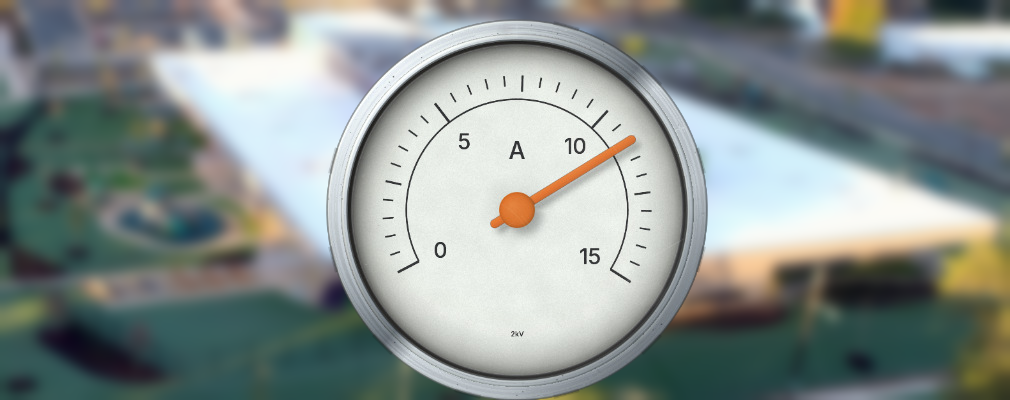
11
